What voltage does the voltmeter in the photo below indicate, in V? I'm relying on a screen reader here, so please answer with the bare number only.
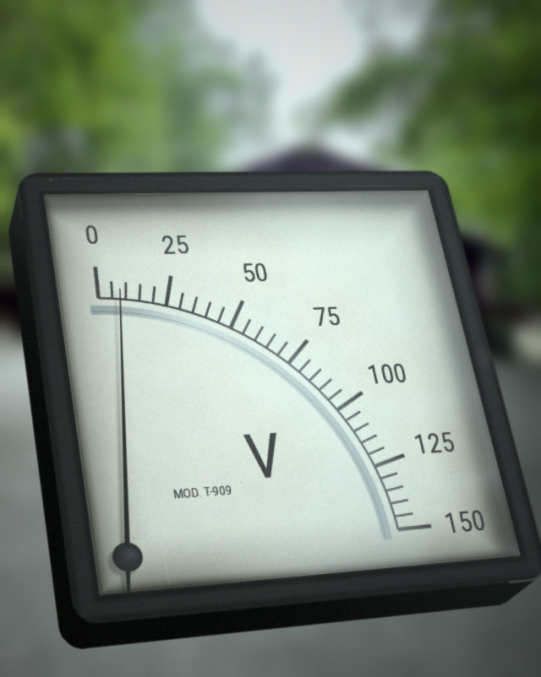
7.5
